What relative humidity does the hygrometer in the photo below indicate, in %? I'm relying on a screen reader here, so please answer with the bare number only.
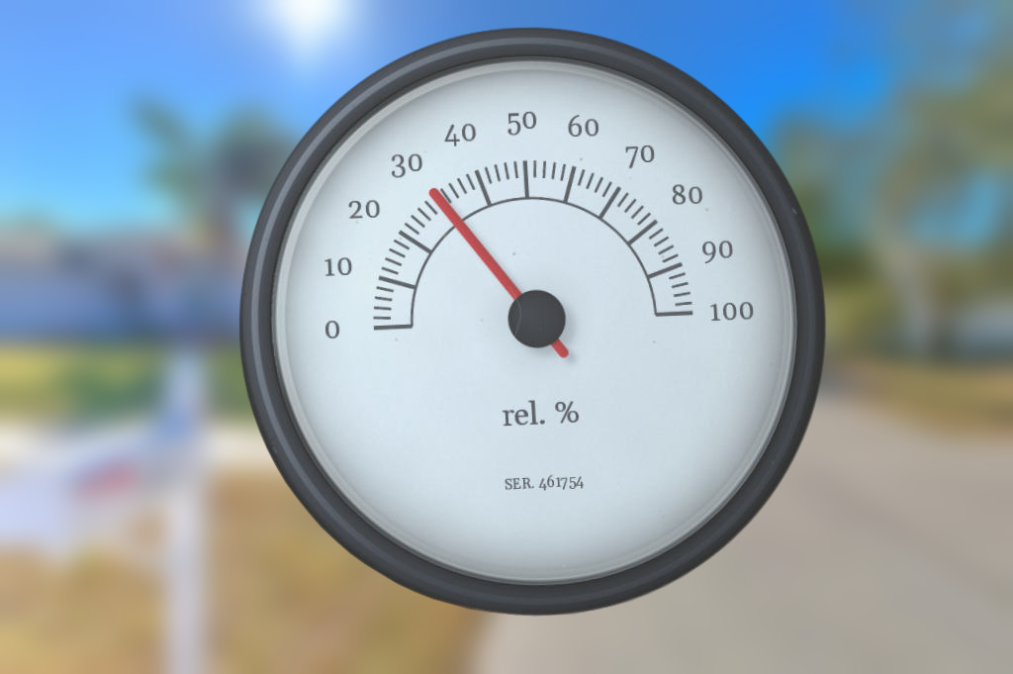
30
